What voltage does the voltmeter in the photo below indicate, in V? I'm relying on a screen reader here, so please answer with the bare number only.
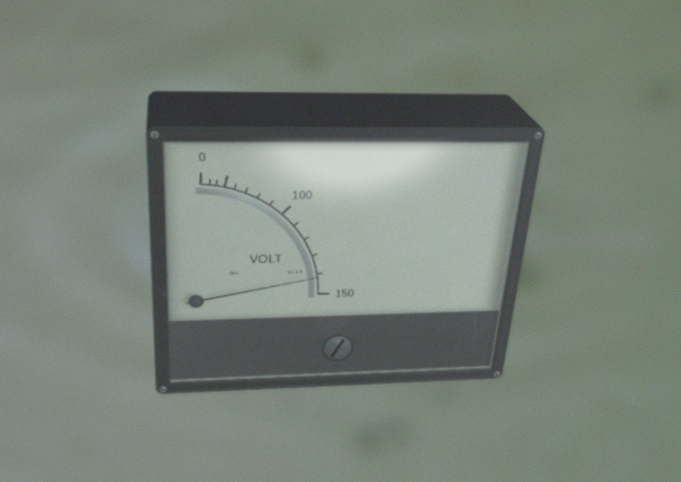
140
